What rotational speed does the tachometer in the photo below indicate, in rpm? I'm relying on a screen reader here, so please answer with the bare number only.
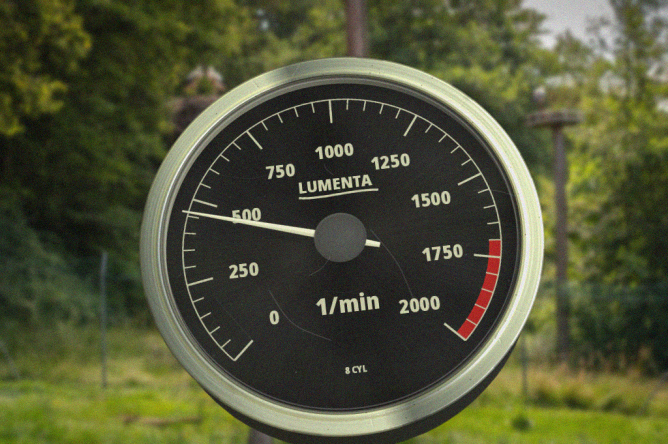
450
